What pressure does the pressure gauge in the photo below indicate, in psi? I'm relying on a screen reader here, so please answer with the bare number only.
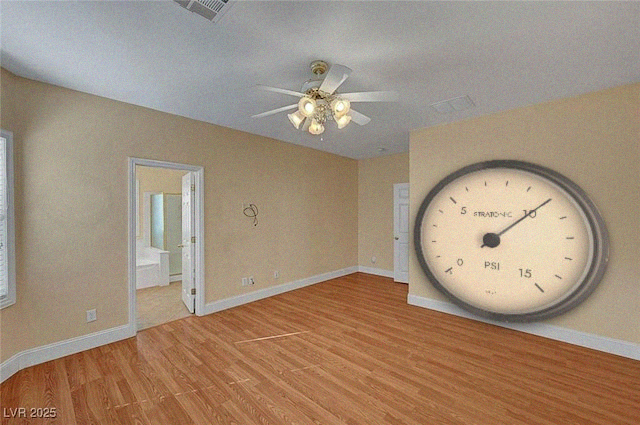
10
